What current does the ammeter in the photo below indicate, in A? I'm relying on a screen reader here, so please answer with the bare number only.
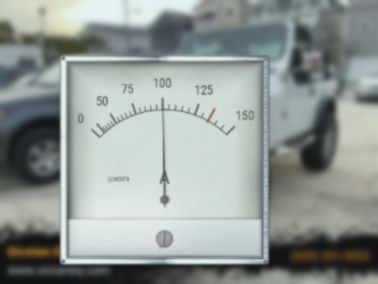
100
